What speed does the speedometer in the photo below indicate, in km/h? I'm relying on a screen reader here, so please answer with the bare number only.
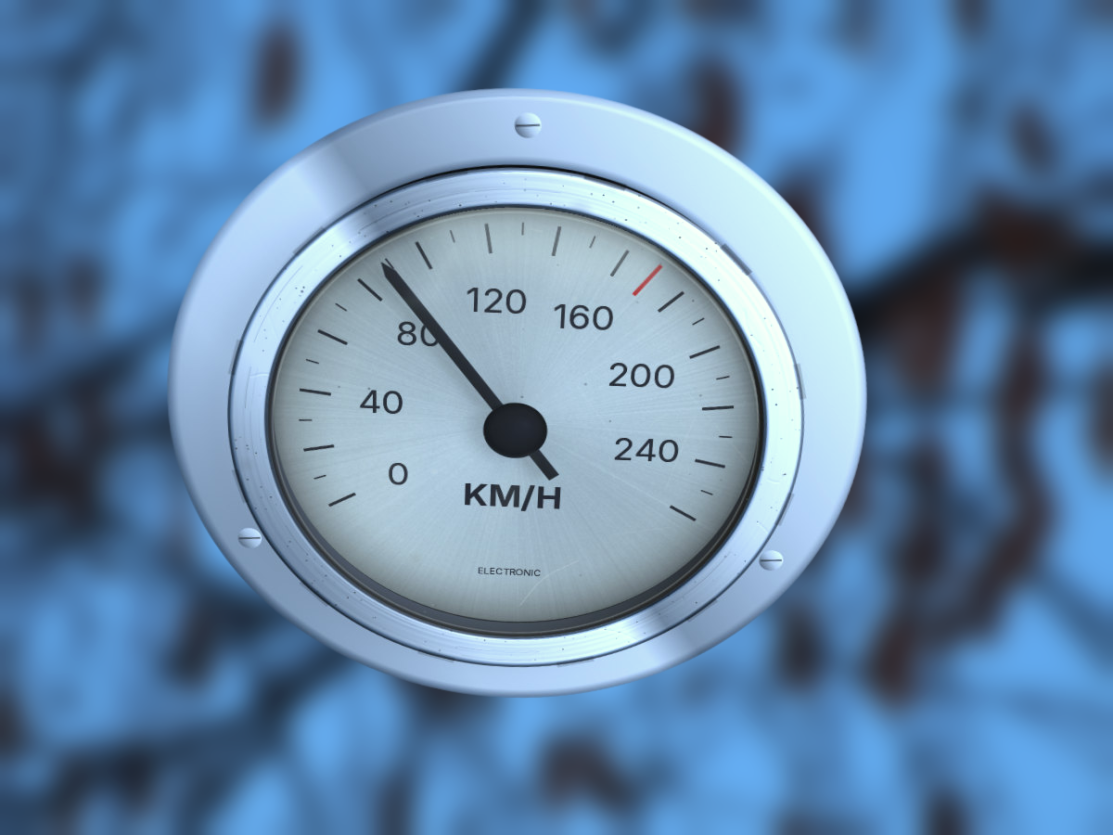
90
